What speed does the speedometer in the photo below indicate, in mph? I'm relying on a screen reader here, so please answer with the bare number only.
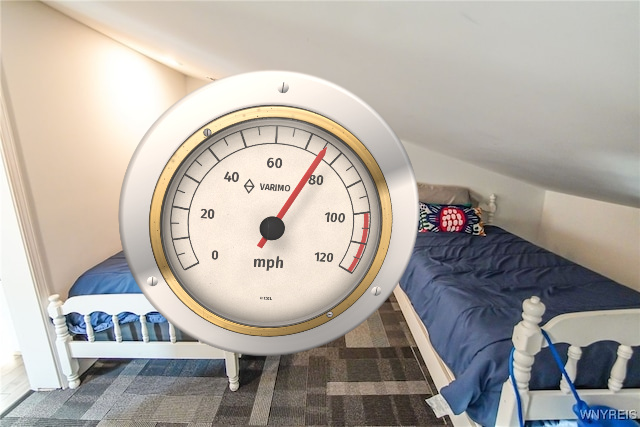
75
